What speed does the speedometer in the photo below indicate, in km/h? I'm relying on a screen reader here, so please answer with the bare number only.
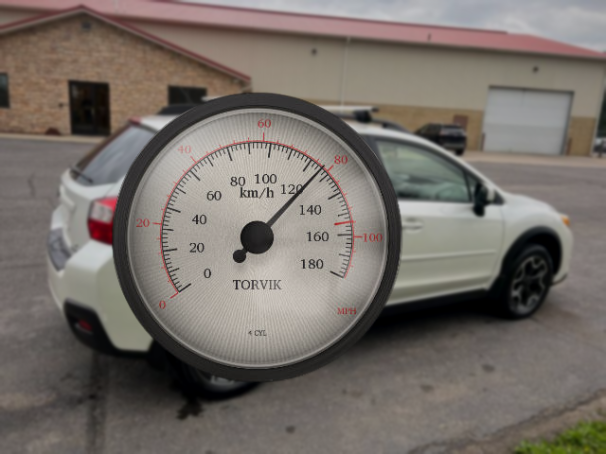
126
